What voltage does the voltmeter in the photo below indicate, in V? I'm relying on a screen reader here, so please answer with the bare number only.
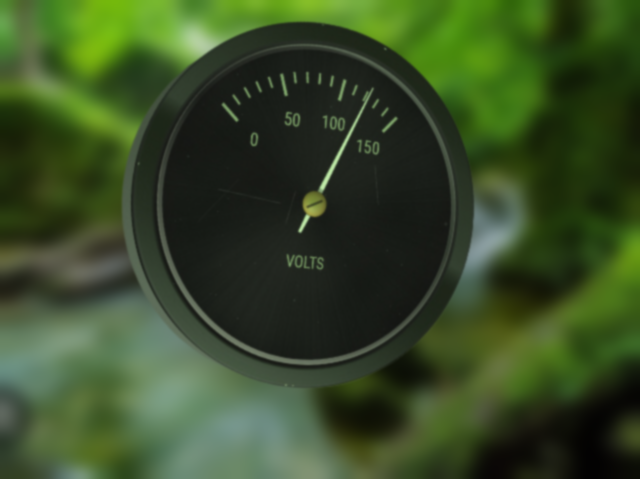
120
